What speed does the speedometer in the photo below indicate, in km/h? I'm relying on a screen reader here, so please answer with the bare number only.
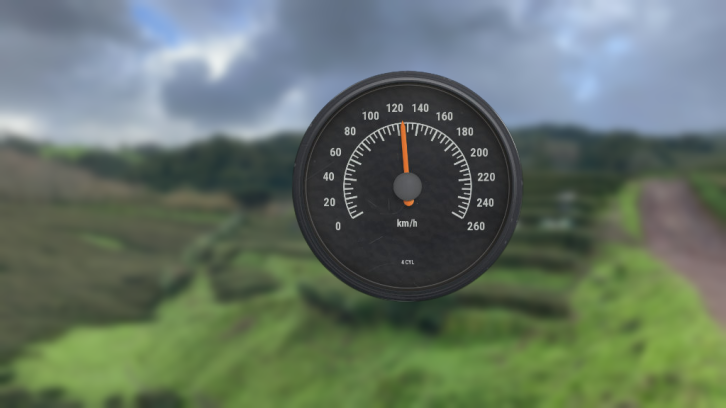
125
